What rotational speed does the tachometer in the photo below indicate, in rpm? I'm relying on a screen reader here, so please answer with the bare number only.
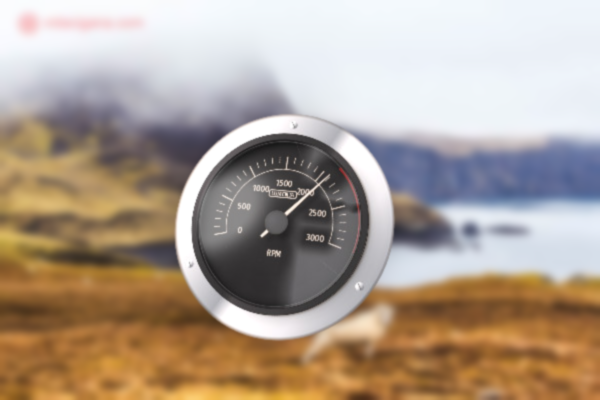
2100
